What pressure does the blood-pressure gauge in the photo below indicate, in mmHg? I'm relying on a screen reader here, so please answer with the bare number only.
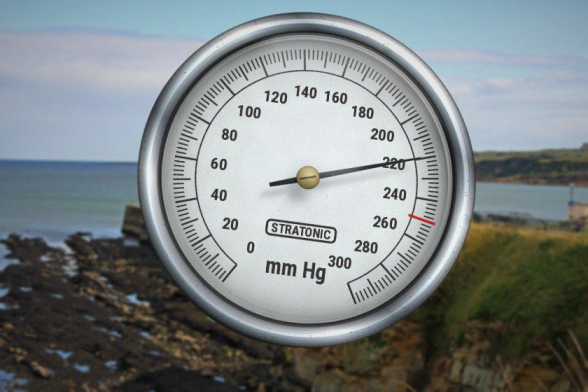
220
